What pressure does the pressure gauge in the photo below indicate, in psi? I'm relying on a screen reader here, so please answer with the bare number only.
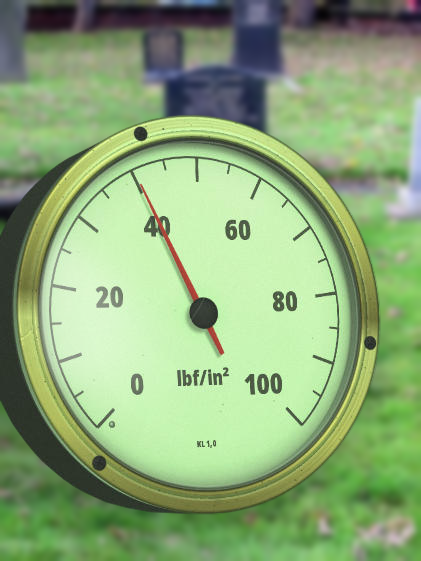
40
